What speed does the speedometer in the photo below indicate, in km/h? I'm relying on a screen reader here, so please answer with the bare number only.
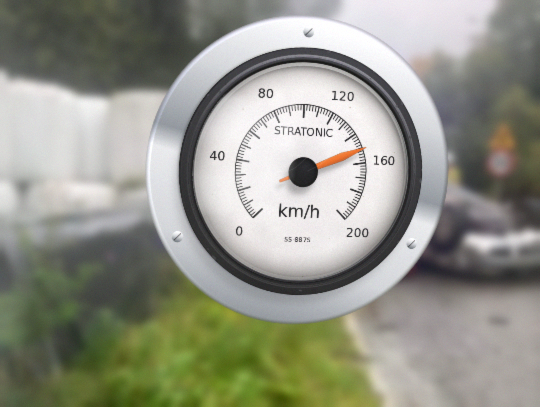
150
